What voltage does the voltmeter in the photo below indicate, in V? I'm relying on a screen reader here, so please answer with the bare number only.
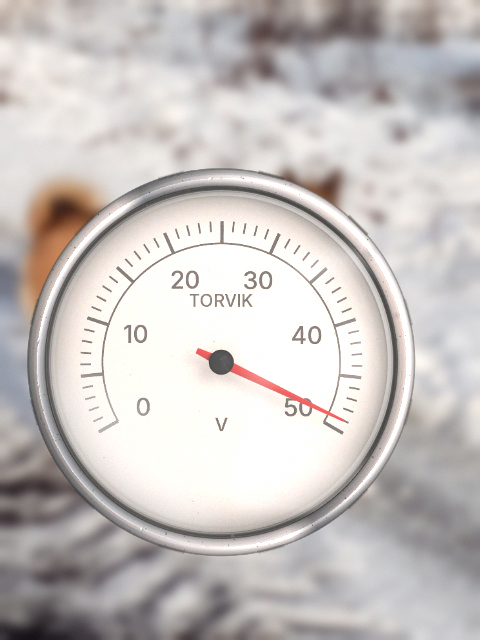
49
